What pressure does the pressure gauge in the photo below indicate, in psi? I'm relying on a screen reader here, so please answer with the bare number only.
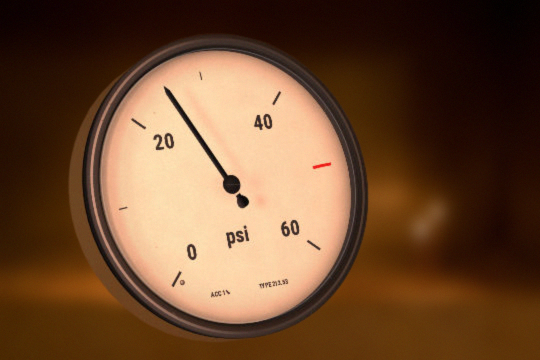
25
